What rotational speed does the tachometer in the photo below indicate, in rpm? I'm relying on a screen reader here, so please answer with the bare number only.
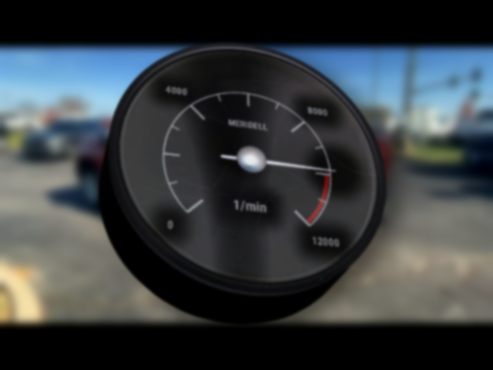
10000
